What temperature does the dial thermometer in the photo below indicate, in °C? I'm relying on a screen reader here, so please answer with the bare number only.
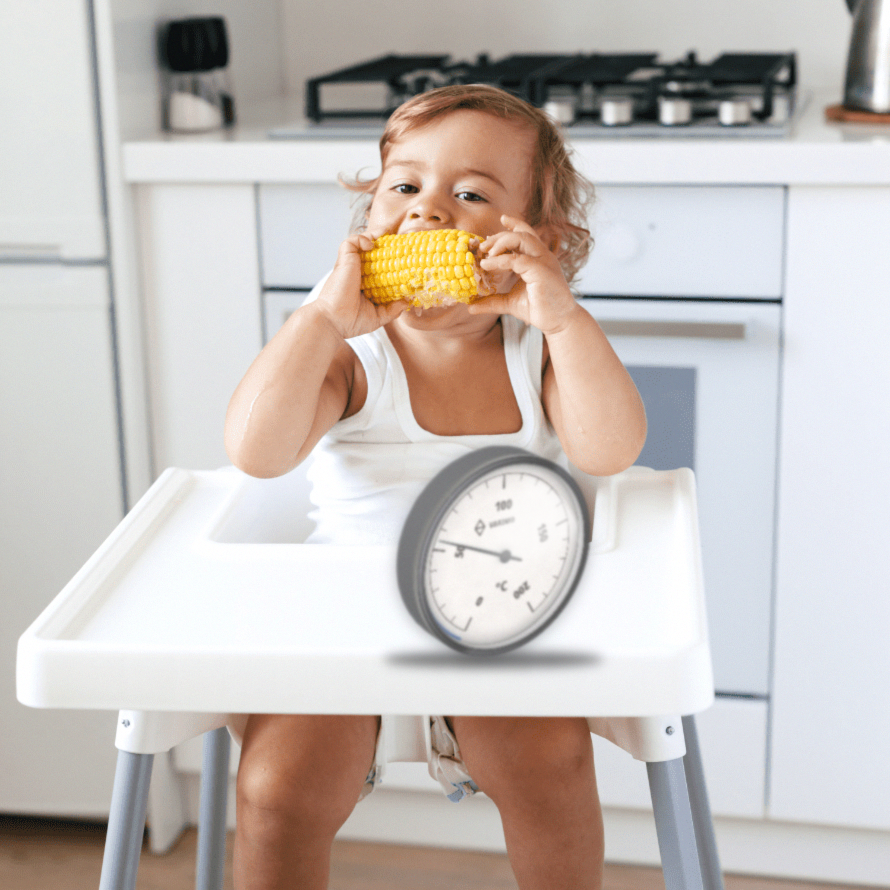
55
